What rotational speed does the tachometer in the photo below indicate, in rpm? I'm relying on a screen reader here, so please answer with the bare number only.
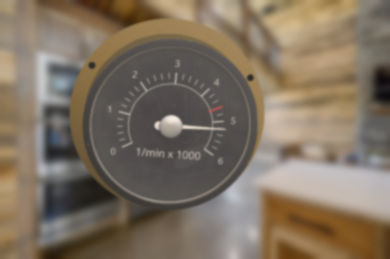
5200
